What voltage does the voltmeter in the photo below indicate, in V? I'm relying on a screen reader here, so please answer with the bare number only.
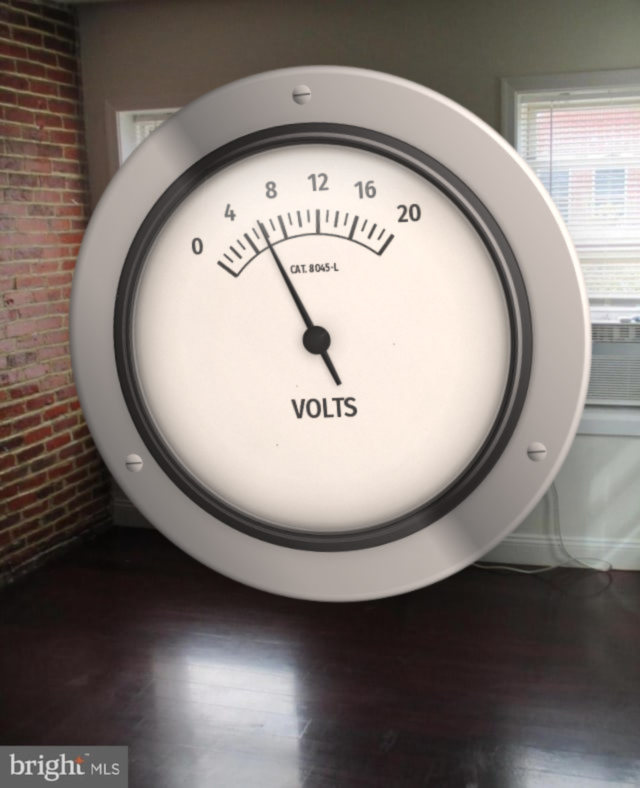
6
